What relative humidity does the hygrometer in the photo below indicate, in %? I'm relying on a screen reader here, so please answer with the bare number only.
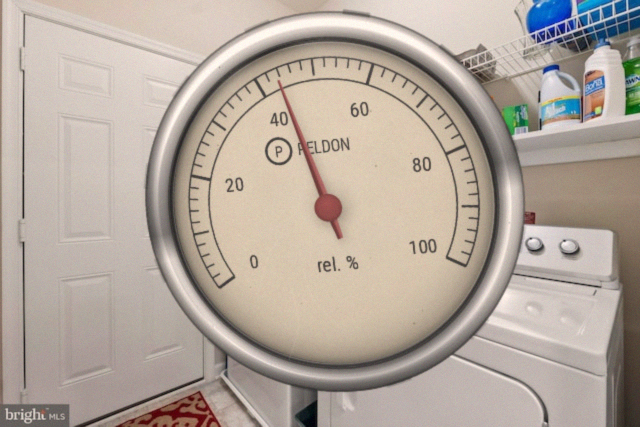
44
